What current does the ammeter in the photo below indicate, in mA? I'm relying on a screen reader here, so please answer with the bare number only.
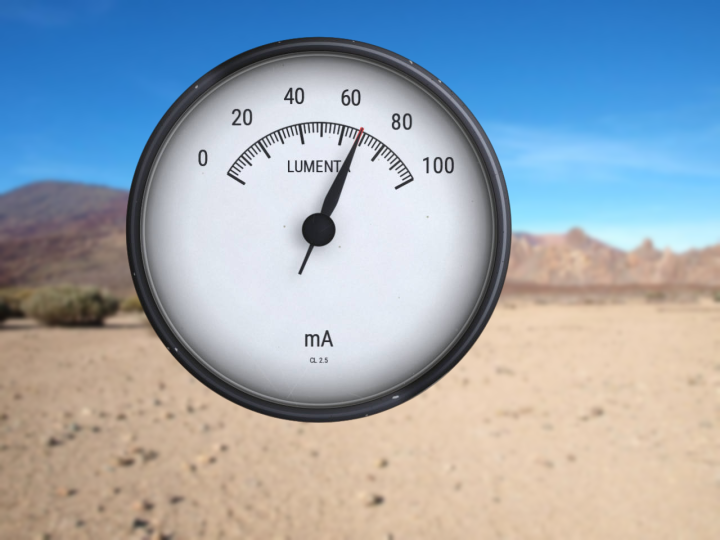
68
